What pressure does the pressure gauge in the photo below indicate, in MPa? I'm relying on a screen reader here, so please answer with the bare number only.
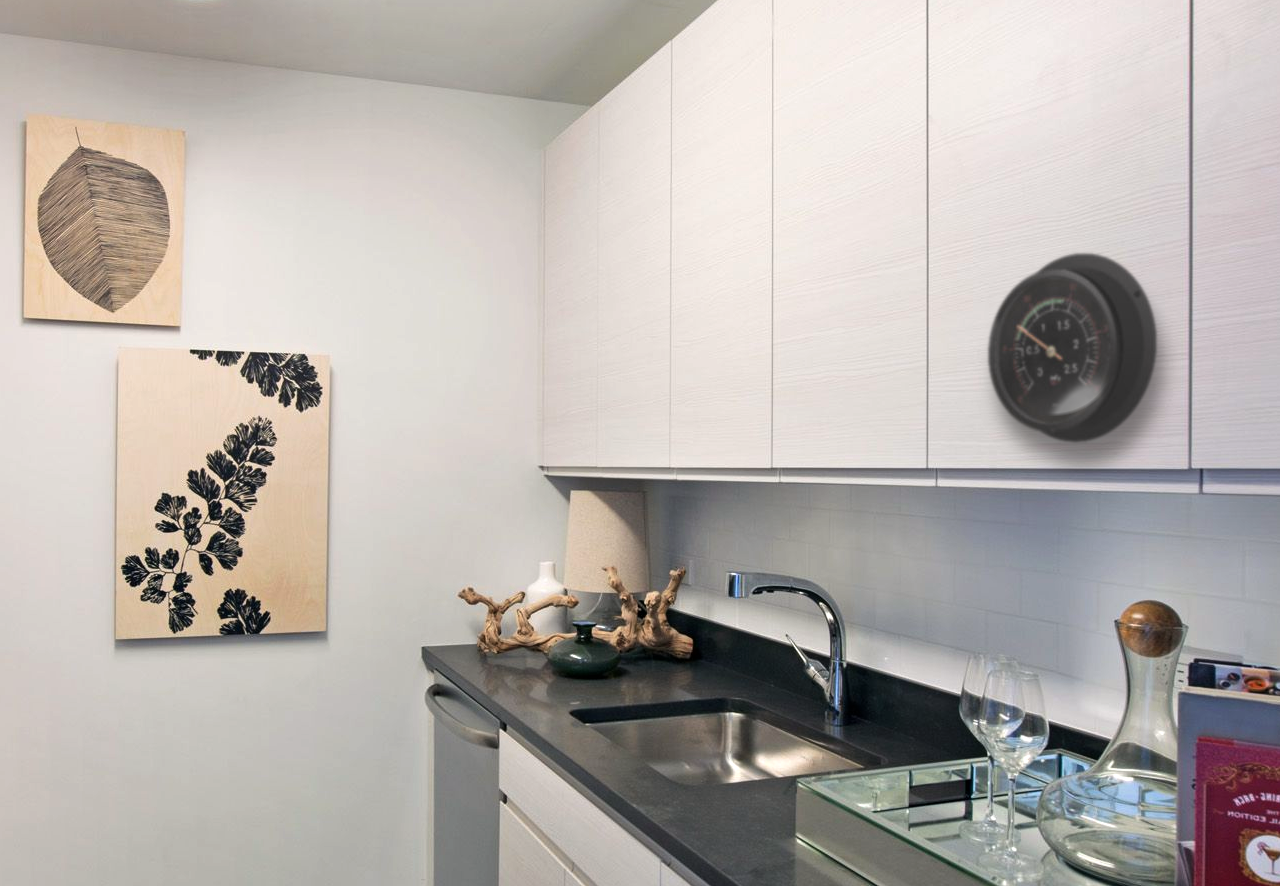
0.75
